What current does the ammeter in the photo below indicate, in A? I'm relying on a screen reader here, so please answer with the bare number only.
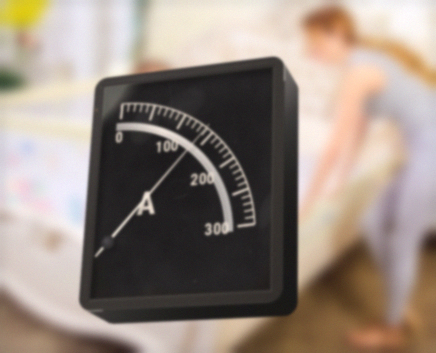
140
